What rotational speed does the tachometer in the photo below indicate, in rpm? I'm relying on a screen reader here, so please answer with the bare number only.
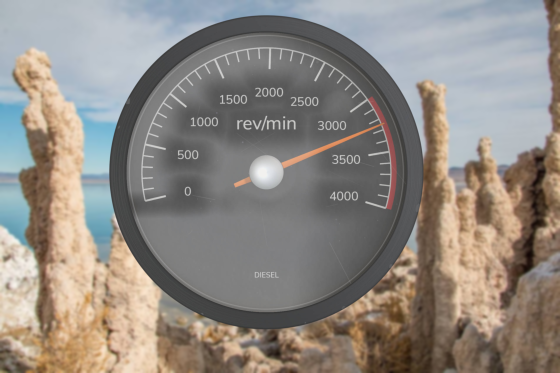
3250
